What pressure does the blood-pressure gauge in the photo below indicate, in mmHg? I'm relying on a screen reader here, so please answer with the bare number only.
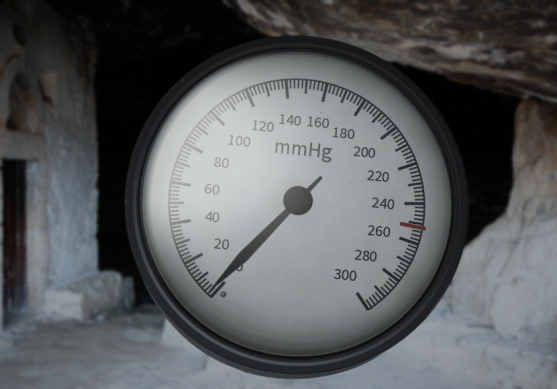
2
